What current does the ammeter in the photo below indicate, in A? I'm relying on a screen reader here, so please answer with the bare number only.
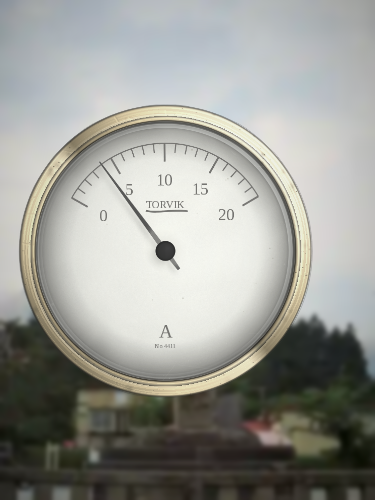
4
